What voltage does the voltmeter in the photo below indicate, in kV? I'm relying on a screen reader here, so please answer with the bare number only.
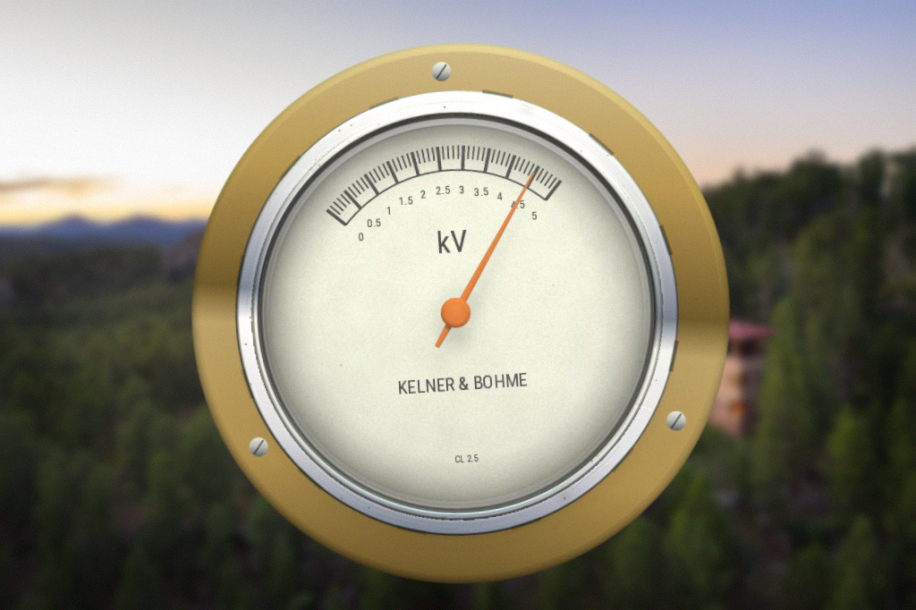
4.5
